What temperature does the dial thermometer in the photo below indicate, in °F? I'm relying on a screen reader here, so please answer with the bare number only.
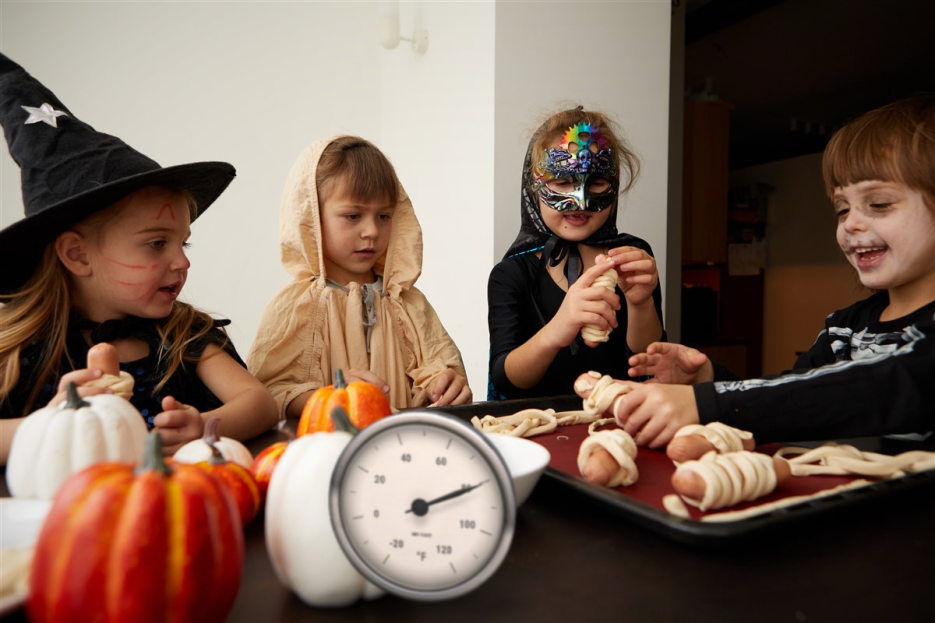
80
